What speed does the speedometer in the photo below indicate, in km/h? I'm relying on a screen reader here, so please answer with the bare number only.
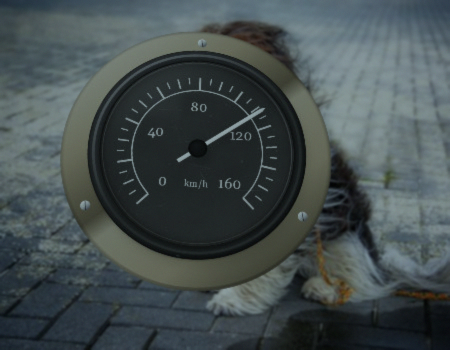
112.5
